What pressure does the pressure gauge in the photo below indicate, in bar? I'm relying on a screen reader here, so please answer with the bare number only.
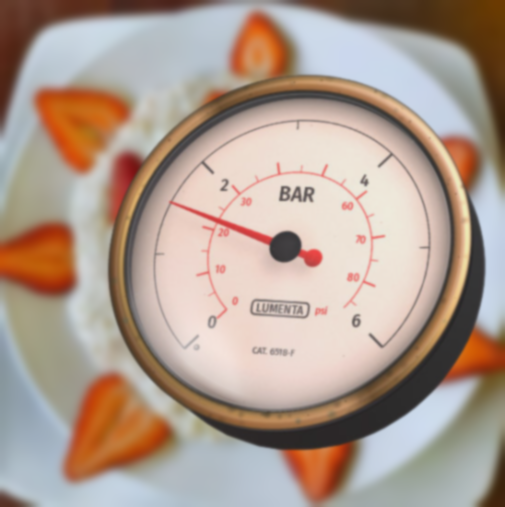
1.5
